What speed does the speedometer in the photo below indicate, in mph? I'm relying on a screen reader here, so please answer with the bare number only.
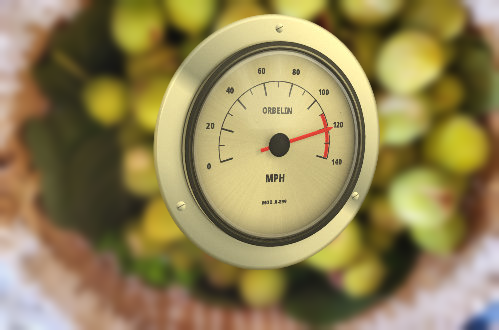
120
